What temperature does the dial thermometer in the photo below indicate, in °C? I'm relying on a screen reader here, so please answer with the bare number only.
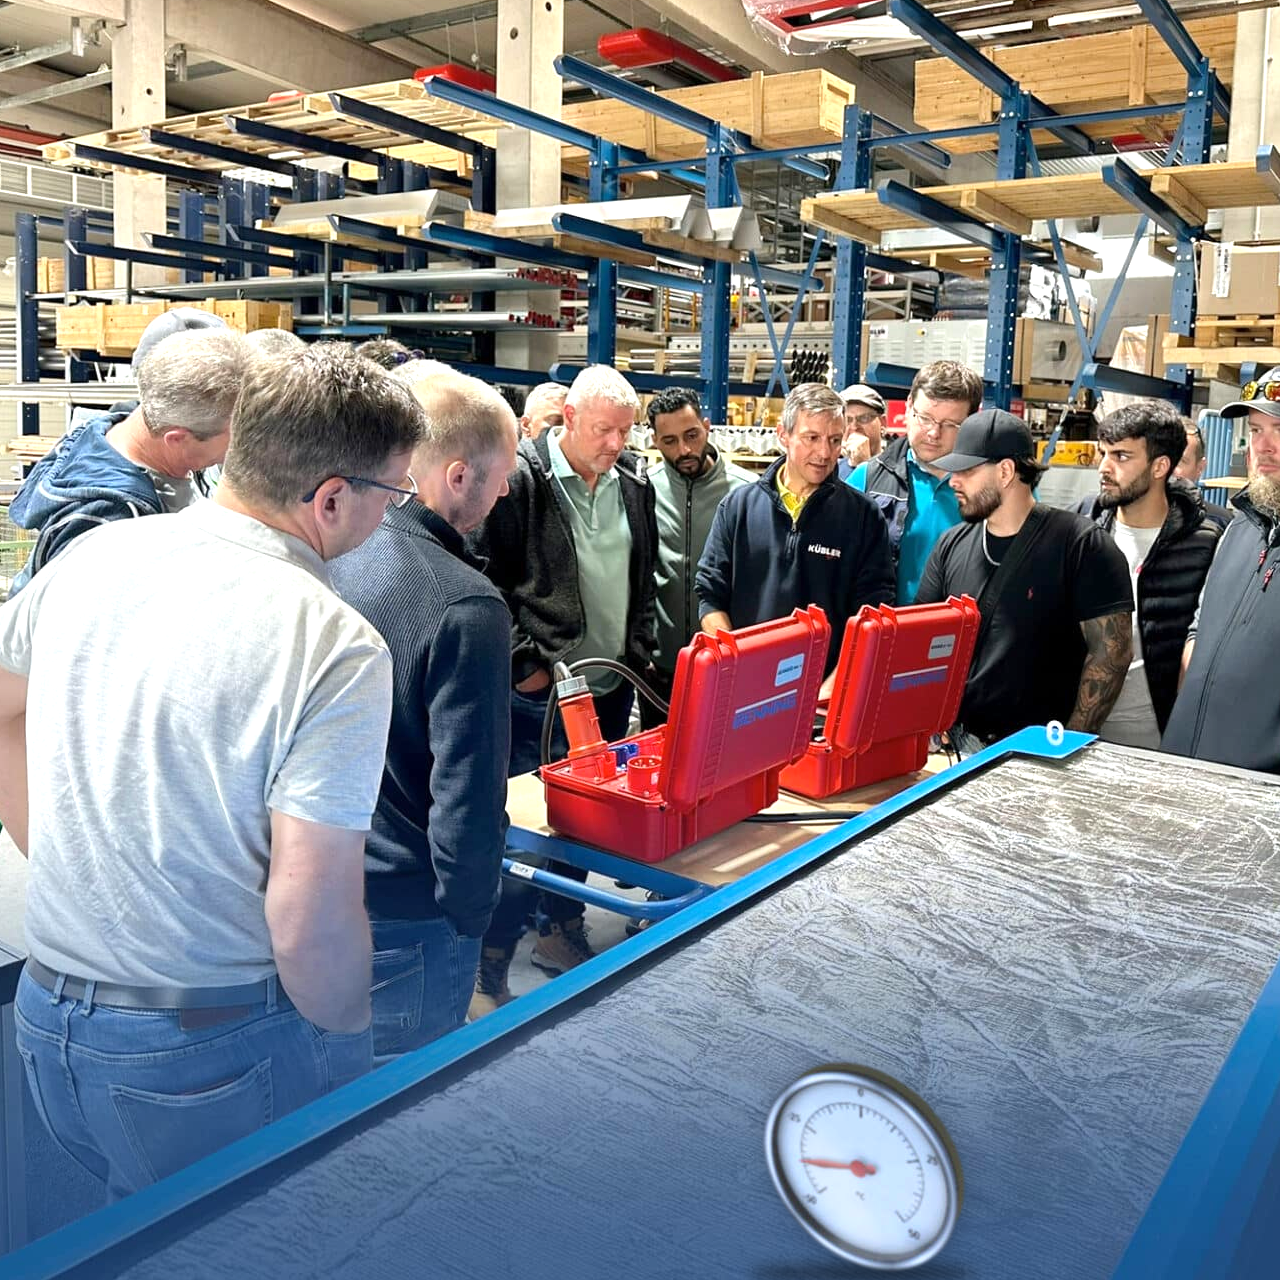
-37.5
